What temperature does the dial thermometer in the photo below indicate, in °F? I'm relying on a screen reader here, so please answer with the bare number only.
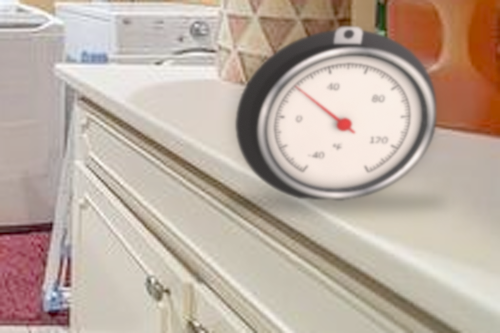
20
